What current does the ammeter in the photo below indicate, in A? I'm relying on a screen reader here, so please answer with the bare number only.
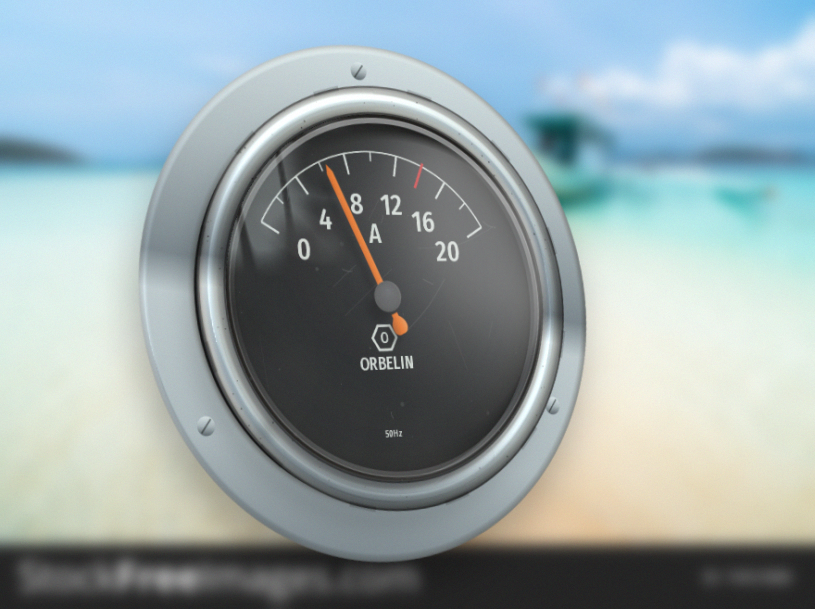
6
